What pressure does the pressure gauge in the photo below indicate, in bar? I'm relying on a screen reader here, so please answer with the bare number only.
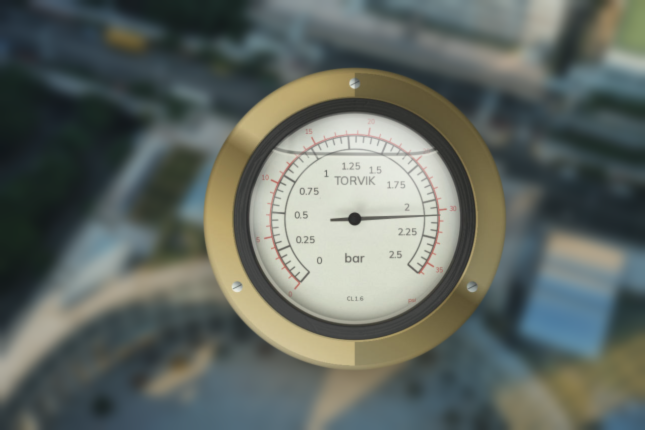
2.1
